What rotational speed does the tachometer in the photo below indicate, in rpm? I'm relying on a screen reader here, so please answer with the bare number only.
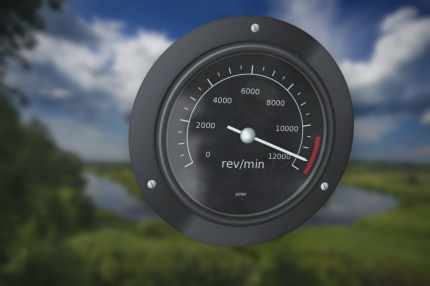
11500
